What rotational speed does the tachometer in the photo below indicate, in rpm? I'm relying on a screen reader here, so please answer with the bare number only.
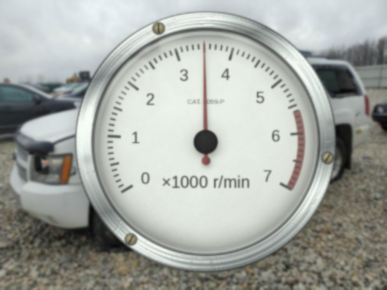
3500
